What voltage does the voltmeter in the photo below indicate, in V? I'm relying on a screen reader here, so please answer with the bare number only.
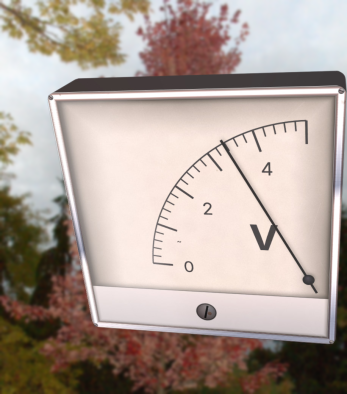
3.4
